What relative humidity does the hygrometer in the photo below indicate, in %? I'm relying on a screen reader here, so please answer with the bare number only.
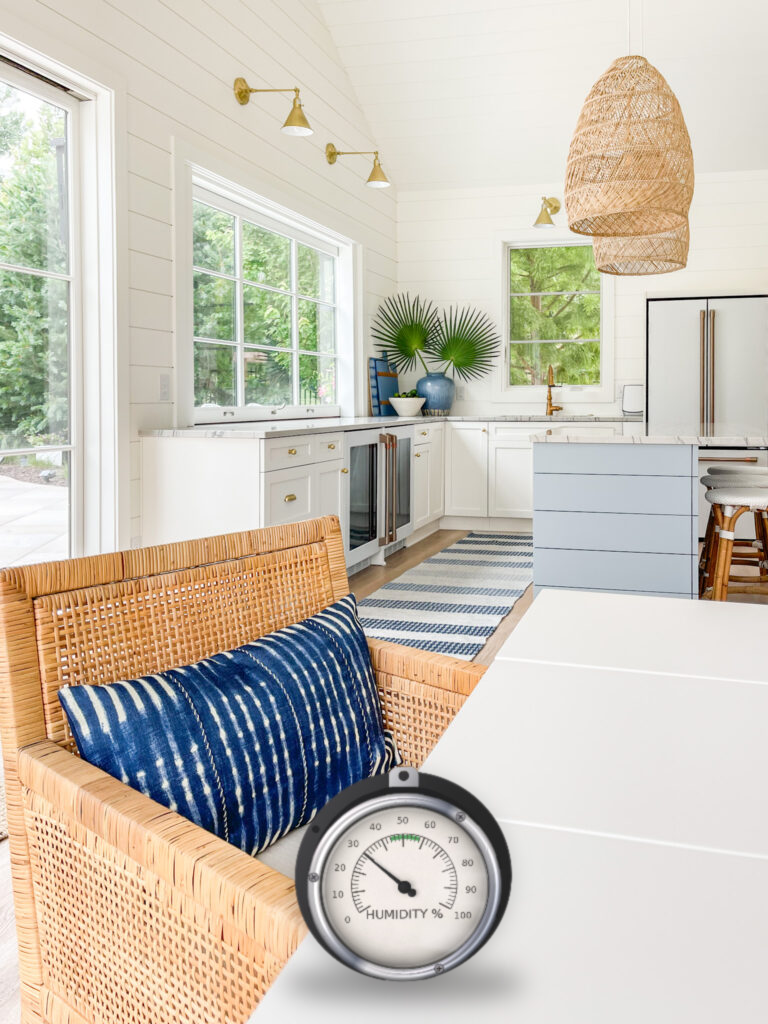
30
